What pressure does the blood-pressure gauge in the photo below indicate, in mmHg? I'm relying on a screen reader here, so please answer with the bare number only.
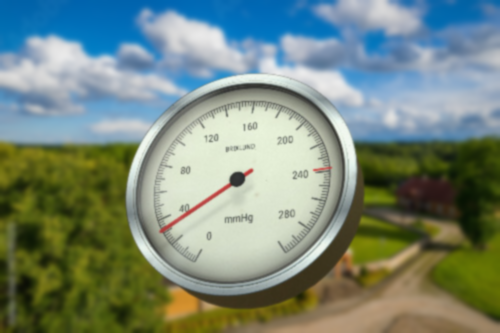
30
